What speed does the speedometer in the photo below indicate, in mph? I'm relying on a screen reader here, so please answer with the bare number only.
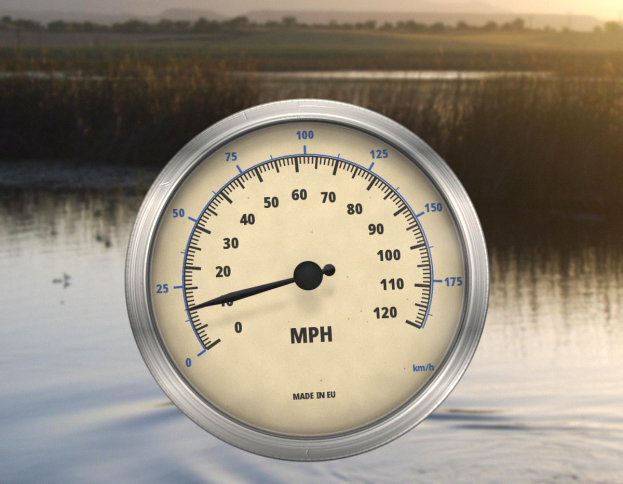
10
